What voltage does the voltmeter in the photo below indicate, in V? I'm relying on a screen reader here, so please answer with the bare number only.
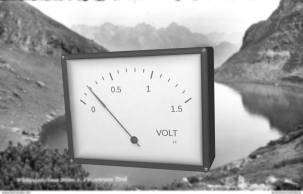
0.2
